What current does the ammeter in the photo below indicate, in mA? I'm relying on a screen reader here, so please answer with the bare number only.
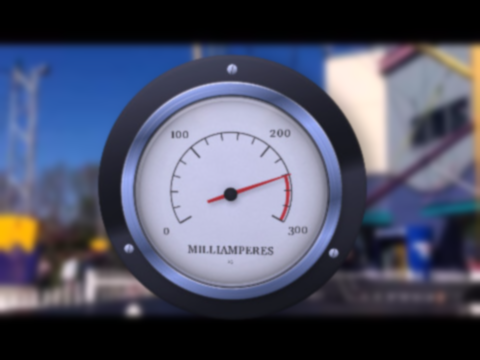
240
